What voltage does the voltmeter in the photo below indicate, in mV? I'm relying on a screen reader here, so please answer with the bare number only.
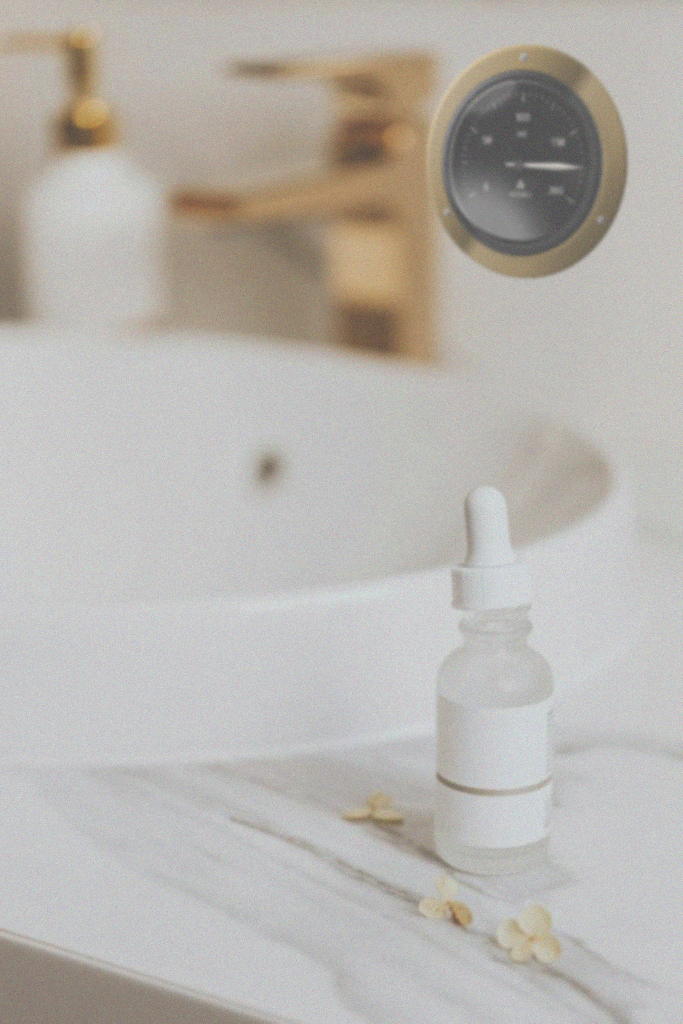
175
